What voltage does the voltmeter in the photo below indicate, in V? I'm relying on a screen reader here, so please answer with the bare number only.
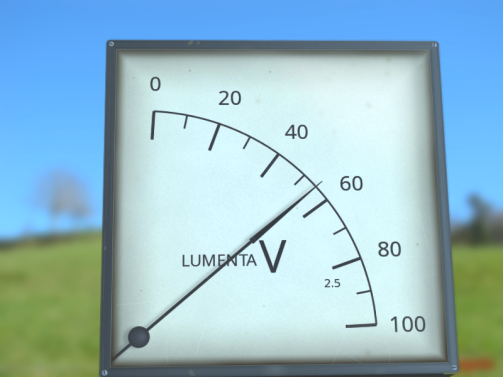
55
